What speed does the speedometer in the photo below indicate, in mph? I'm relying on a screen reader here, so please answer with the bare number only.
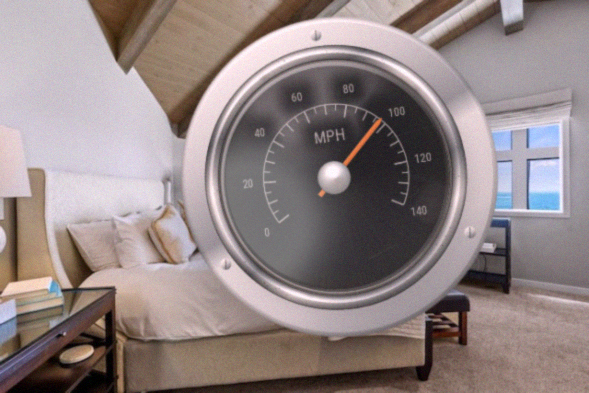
97.5
